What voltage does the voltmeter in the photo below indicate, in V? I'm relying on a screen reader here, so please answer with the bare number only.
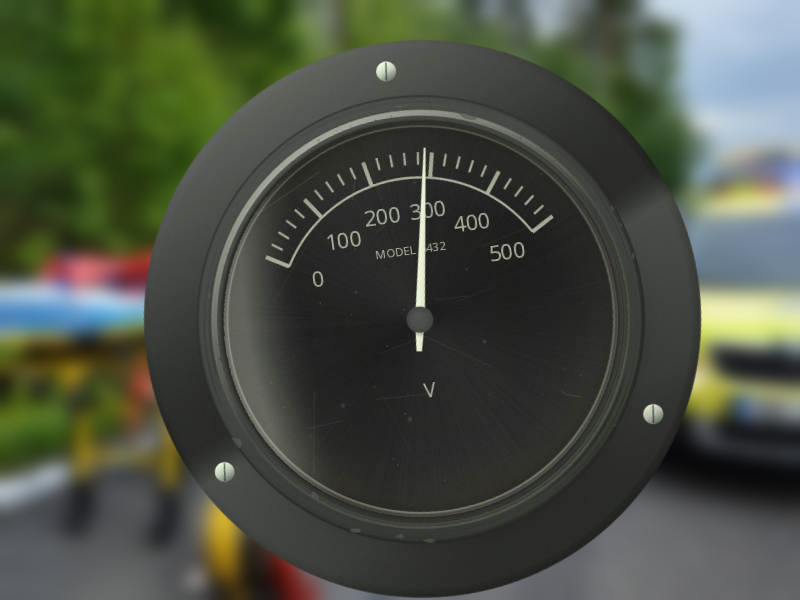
290
